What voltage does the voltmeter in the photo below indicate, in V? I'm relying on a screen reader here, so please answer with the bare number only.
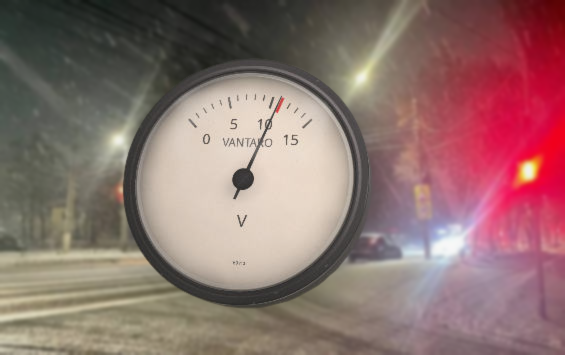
11
